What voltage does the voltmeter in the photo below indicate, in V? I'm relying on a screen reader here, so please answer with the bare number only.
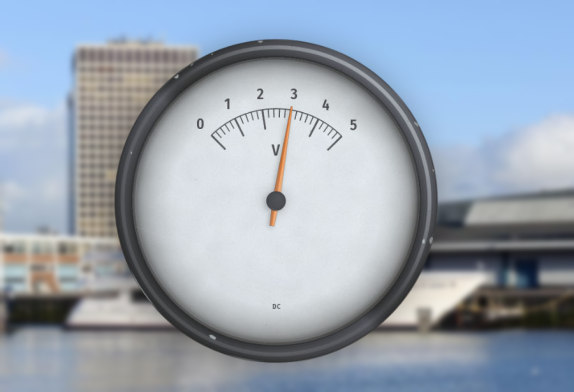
3
